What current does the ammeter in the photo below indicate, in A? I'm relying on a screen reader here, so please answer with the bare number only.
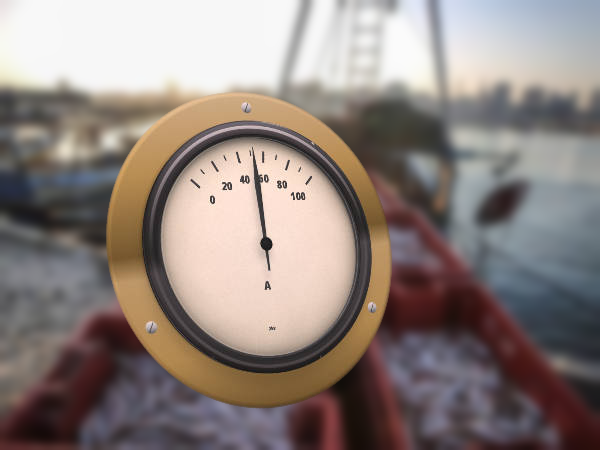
50
